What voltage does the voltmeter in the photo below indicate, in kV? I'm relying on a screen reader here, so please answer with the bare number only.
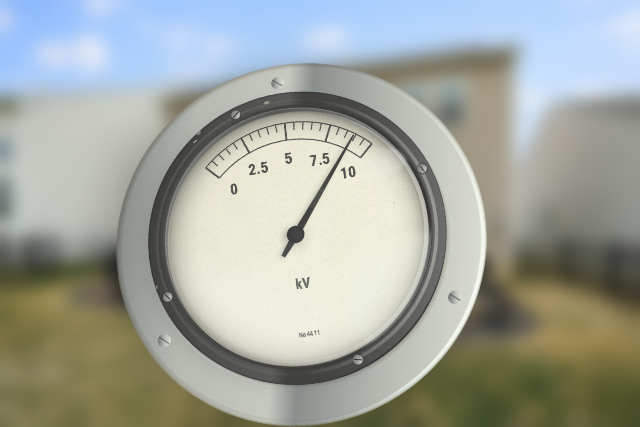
9
